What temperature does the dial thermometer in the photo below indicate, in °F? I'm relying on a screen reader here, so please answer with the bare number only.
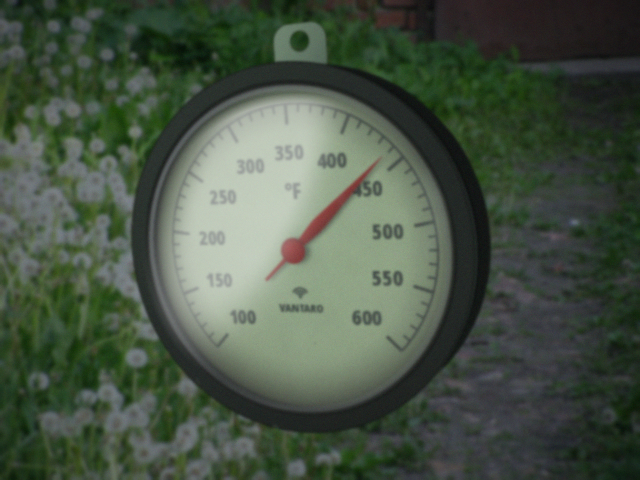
440
